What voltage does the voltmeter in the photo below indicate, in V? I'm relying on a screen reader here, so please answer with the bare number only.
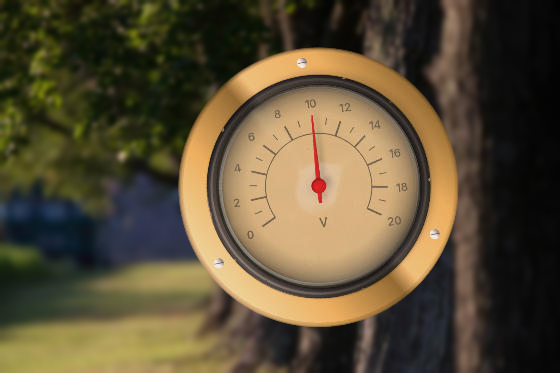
10
